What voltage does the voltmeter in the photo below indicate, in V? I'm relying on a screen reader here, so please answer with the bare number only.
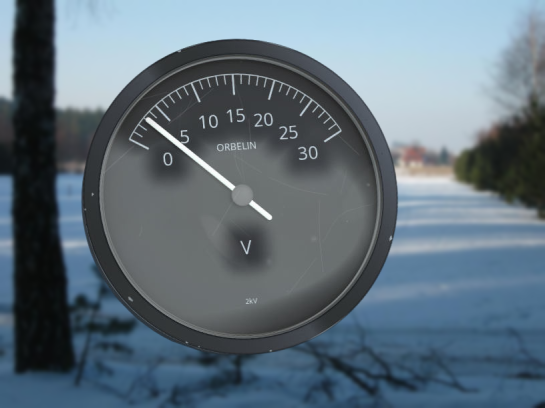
3
